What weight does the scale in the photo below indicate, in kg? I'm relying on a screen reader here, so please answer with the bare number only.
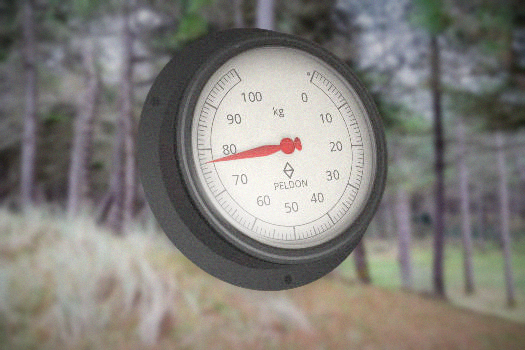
77
